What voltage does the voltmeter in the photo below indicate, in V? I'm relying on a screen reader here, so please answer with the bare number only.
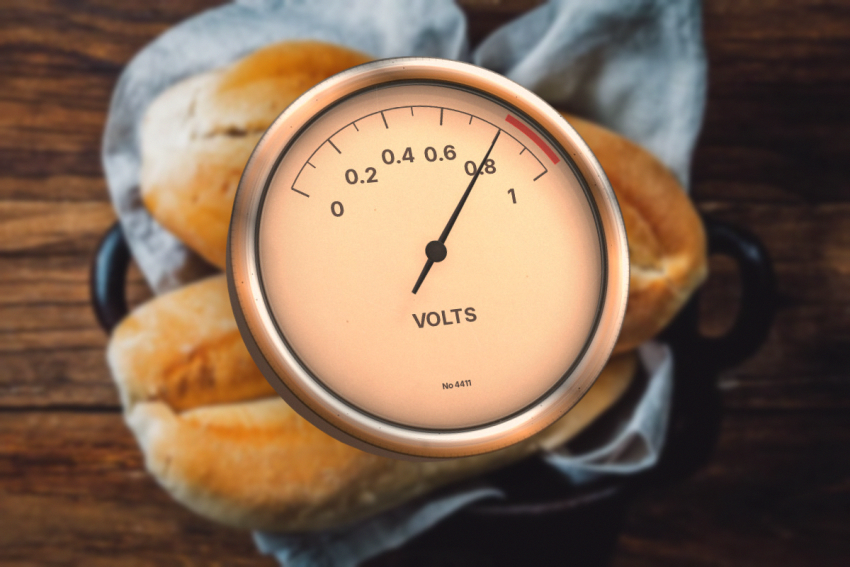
0.8
